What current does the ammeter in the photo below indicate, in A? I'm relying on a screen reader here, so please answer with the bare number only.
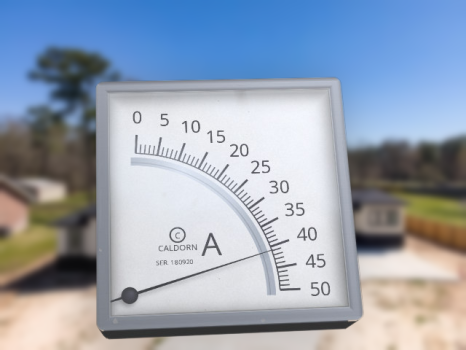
41
